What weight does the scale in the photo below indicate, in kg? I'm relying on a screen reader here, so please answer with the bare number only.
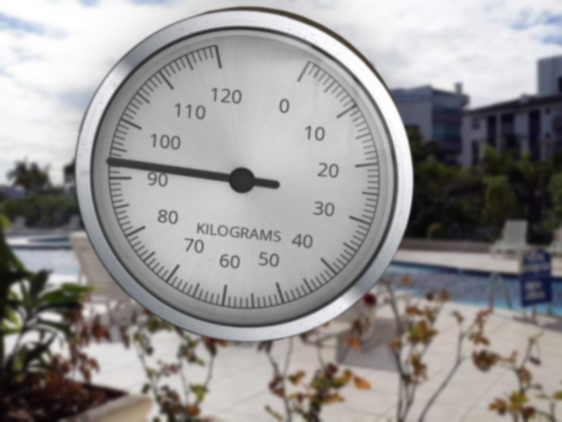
93
